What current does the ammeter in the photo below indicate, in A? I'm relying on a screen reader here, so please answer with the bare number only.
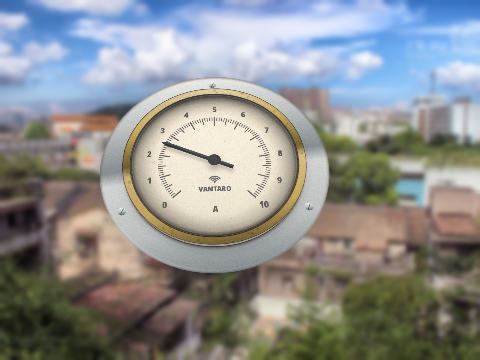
2.5
